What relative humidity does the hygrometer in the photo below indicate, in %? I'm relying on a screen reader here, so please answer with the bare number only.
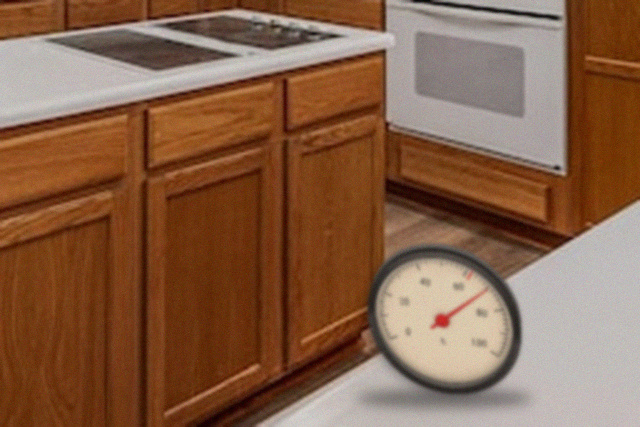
70
